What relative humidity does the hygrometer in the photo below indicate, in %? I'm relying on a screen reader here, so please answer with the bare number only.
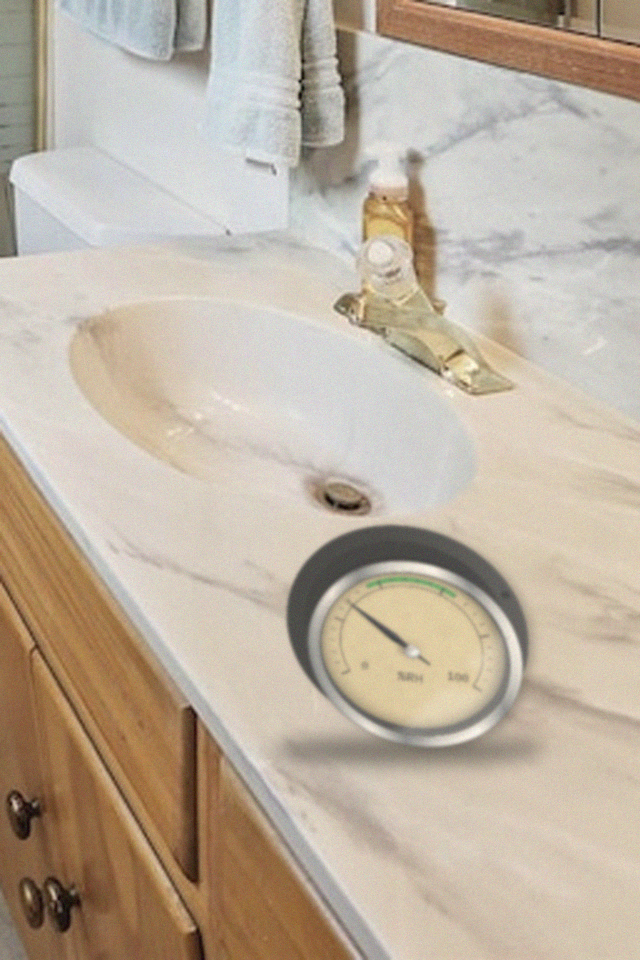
28
